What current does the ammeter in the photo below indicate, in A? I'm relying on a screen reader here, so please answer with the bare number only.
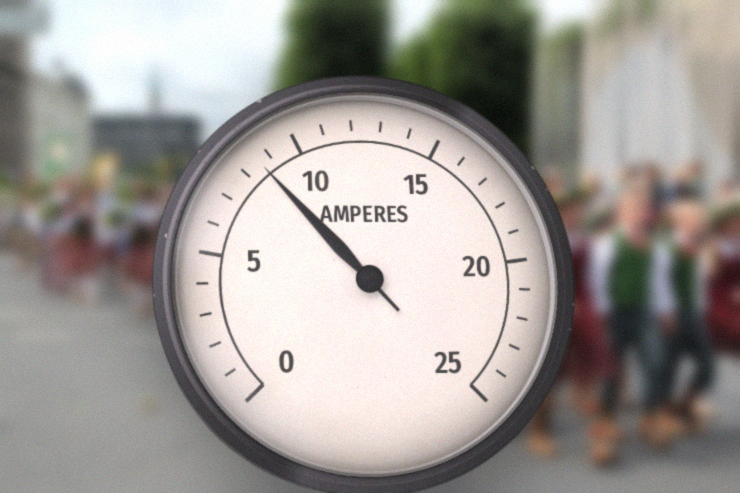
8.5
